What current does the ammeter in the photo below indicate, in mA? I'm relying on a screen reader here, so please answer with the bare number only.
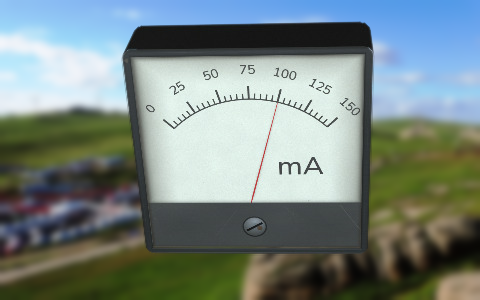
100
